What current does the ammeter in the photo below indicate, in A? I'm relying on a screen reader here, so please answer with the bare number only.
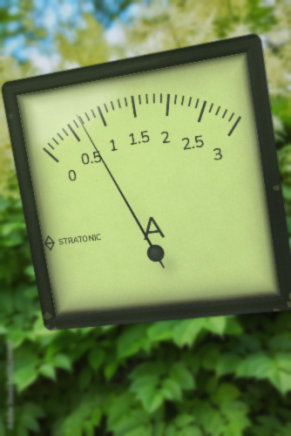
0.7
